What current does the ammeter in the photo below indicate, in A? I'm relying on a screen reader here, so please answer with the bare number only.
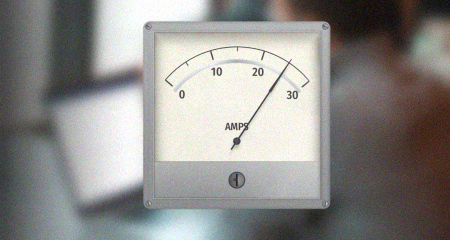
25
